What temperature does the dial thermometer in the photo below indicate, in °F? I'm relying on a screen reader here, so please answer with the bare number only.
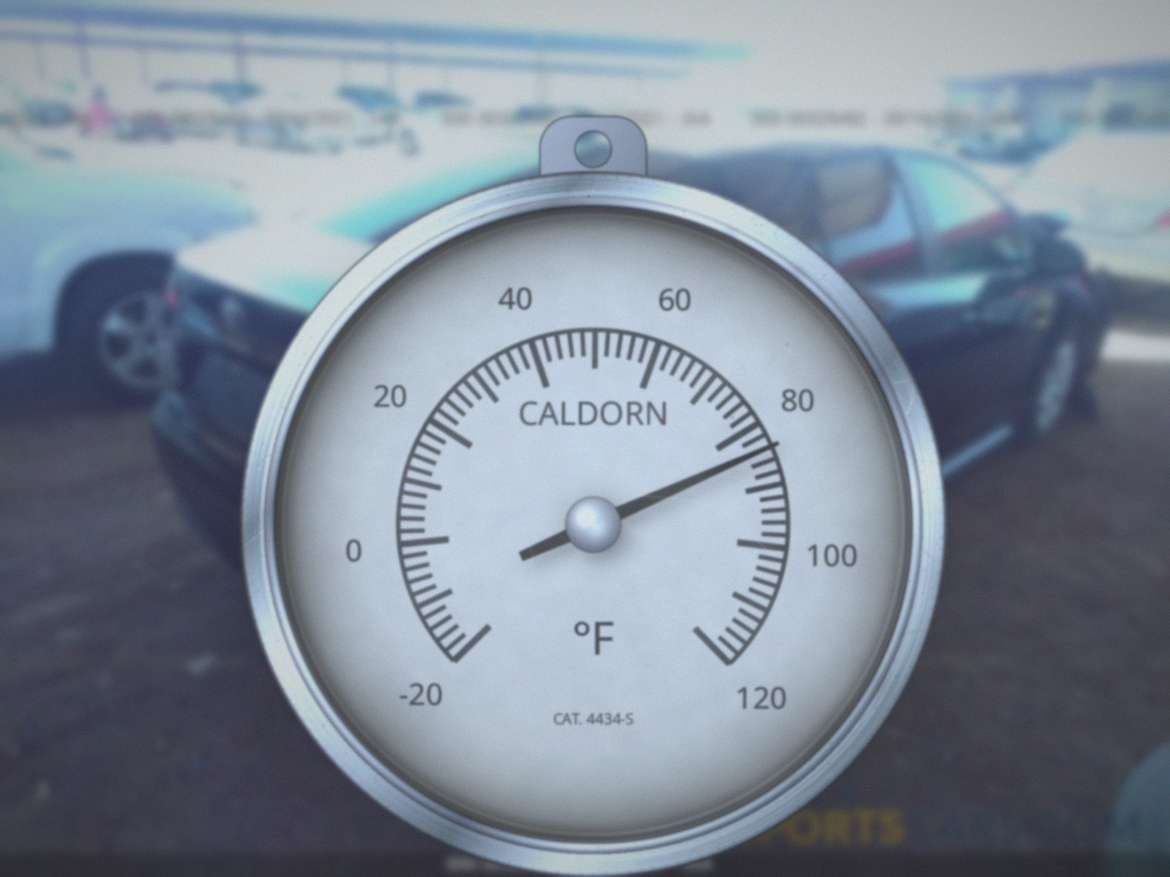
84
